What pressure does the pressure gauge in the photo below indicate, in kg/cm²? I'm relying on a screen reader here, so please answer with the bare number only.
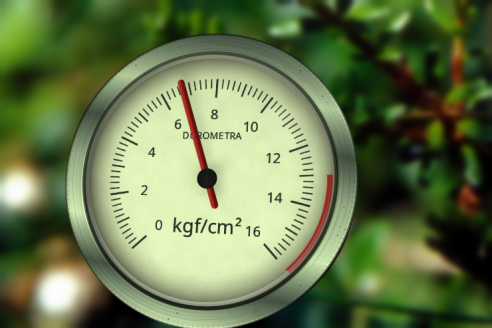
6.8
